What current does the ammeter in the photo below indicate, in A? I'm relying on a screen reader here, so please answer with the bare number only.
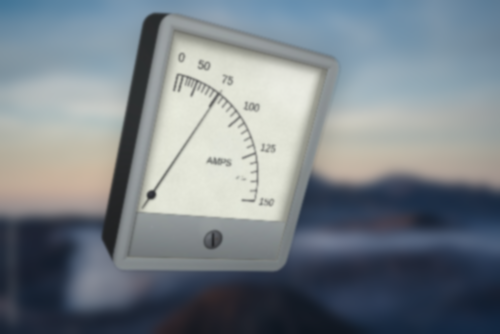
75
